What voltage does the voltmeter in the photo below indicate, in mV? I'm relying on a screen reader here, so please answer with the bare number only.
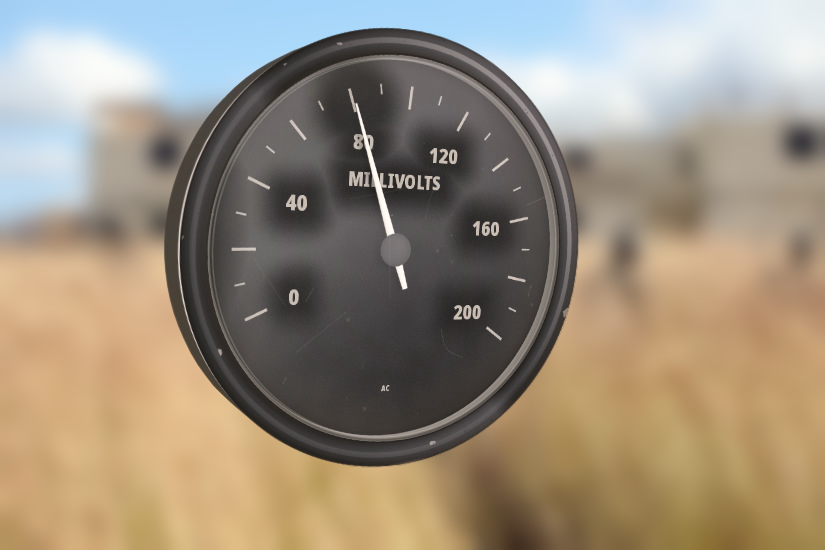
80
